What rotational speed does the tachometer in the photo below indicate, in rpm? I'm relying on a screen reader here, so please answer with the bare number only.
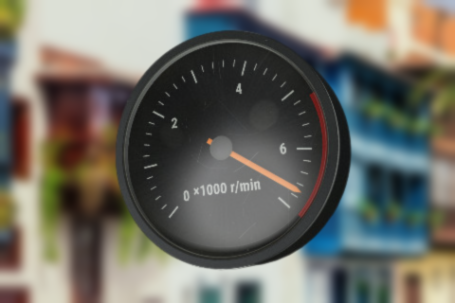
6700
